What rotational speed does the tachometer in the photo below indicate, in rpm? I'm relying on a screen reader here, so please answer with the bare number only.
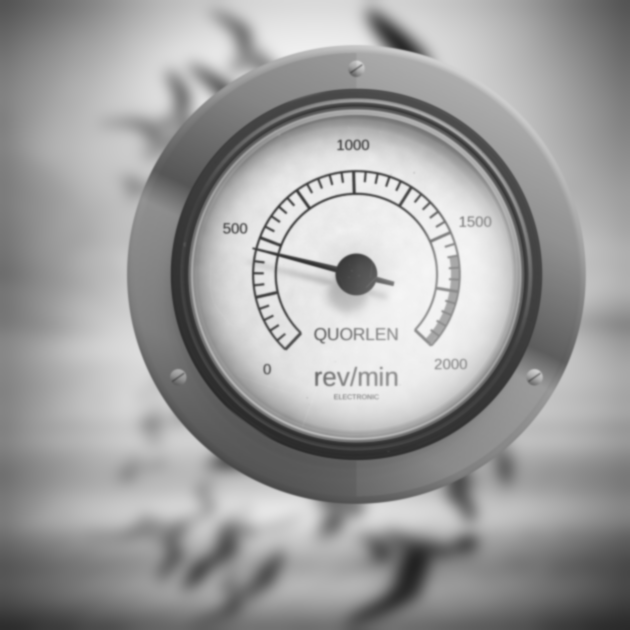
450
